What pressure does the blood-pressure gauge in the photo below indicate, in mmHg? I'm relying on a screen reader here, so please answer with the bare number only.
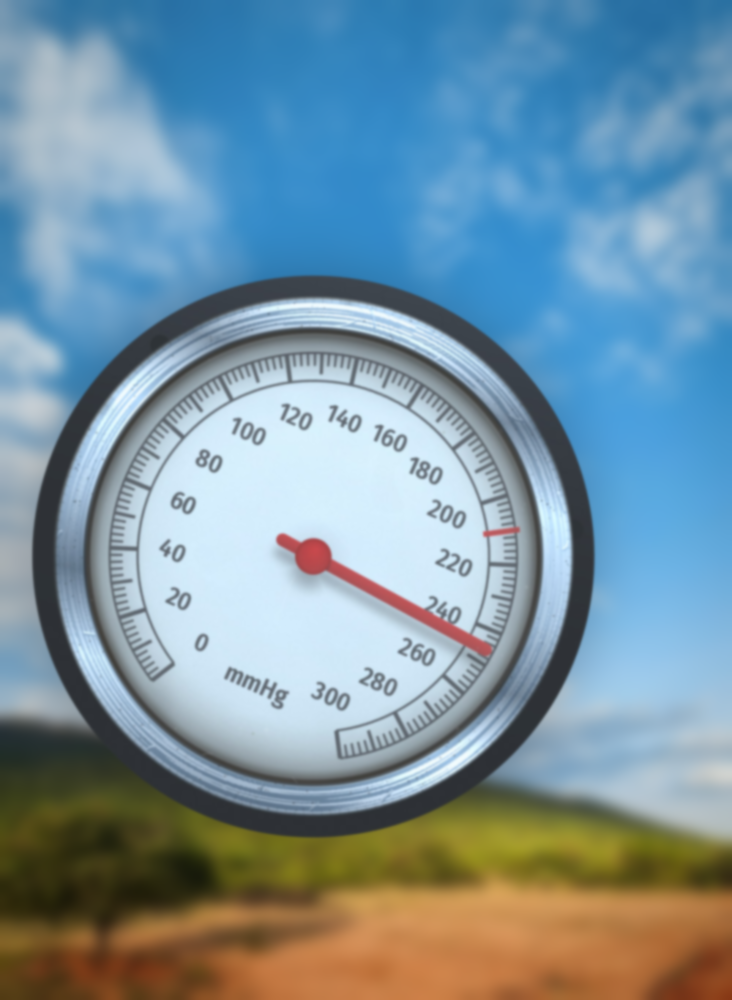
246
